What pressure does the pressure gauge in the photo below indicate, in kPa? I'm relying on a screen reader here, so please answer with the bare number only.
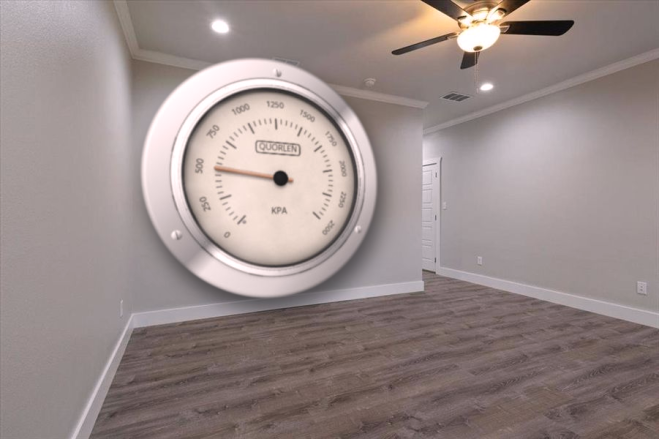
500
